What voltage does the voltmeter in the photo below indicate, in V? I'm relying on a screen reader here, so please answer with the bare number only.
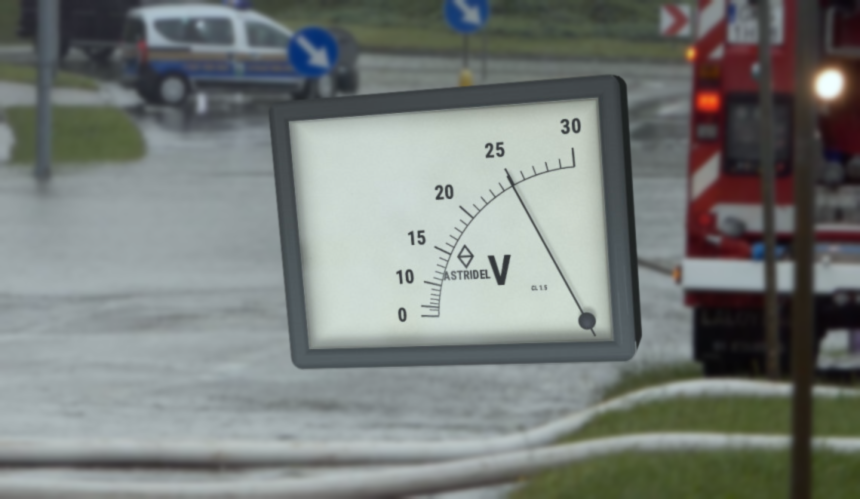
25
